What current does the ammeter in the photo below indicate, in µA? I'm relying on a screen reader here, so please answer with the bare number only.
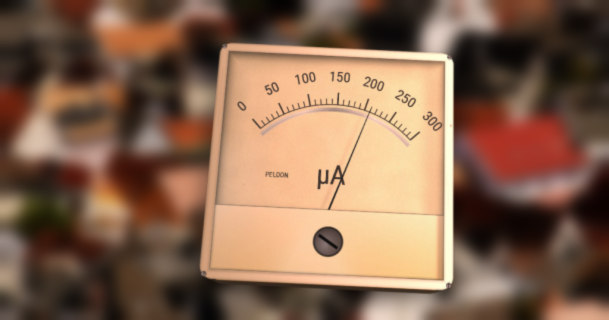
210
